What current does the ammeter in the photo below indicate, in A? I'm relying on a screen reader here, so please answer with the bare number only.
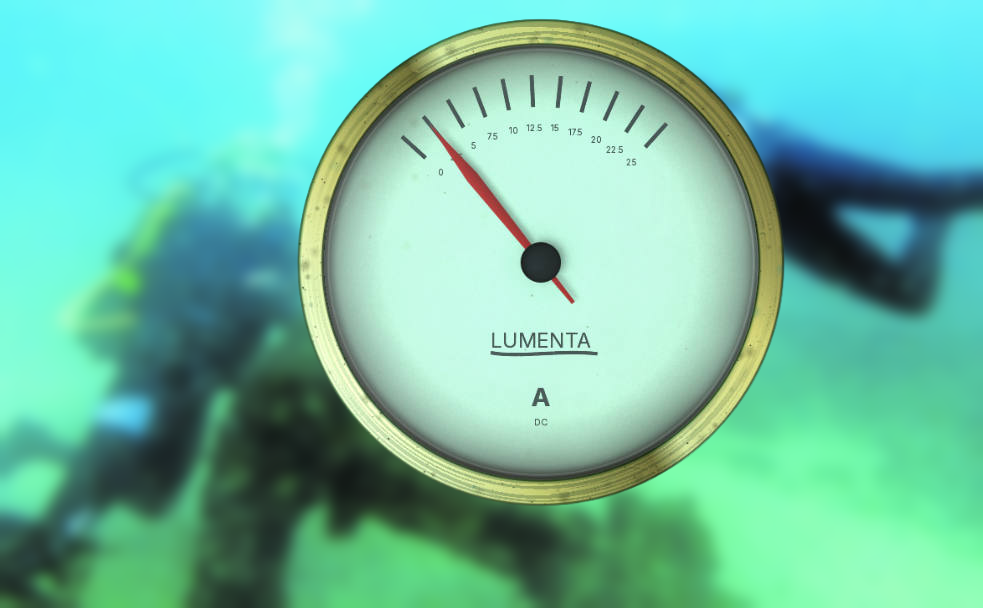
2.5
